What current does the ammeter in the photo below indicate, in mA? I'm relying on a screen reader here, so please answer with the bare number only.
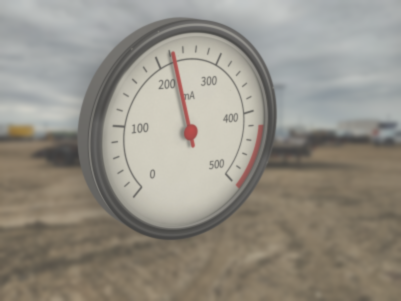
220
